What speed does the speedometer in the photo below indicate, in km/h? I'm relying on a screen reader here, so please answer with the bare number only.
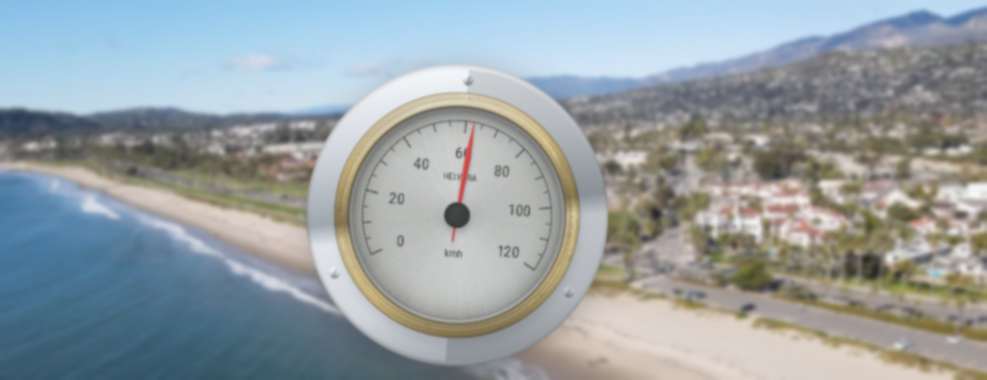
62.5
